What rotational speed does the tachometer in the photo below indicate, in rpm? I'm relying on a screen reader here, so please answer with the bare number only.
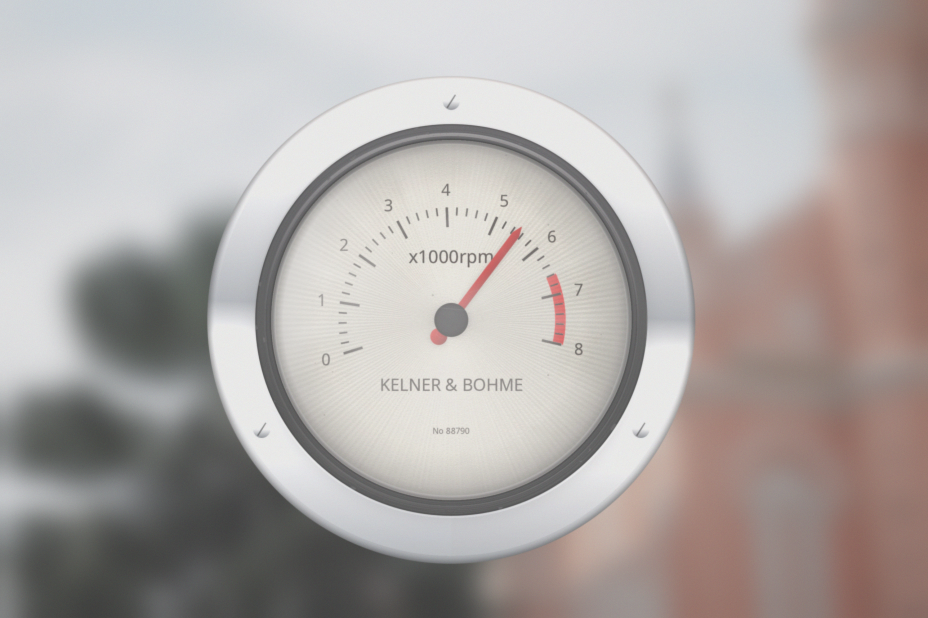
5500
